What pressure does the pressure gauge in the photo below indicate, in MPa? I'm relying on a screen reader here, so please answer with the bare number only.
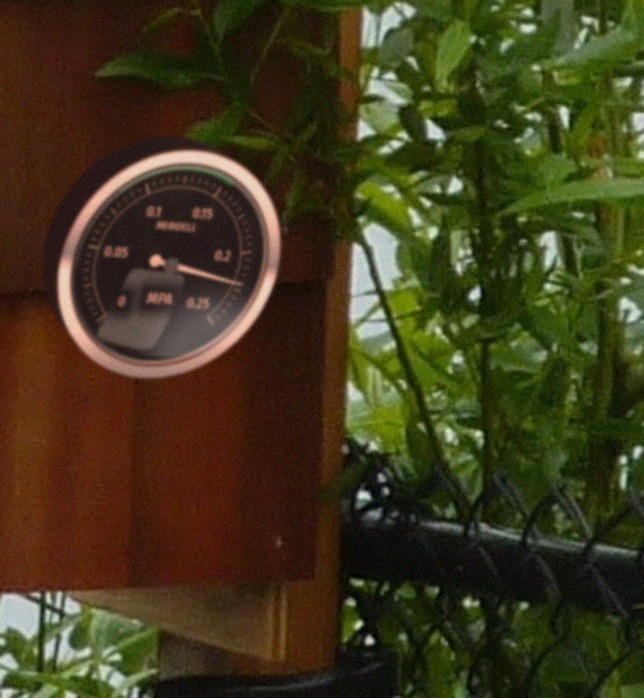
0.22
